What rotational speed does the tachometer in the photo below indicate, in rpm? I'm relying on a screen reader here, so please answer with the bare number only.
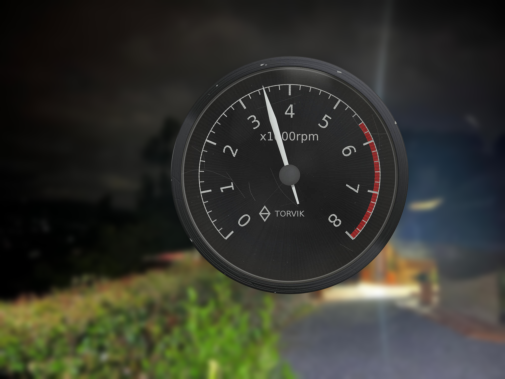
3500
